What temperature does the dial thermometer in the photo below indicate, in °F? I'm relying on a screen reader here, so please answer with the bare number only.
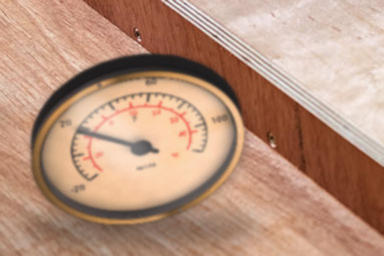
20
